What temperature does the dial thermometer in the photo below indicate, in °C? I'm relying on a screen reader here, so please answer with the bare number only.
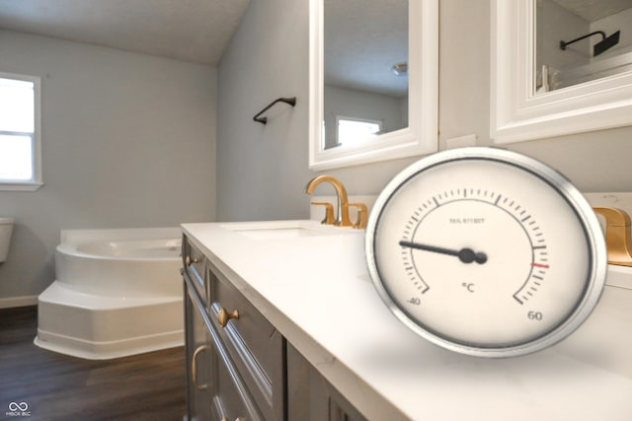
-20
